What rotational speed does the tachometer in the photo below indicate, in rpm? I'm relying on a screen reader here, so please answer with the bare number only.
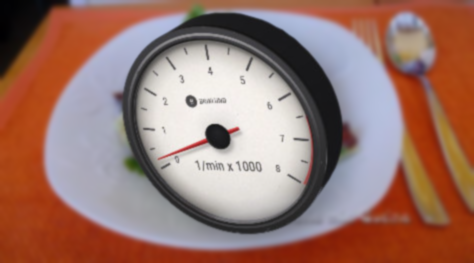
250
